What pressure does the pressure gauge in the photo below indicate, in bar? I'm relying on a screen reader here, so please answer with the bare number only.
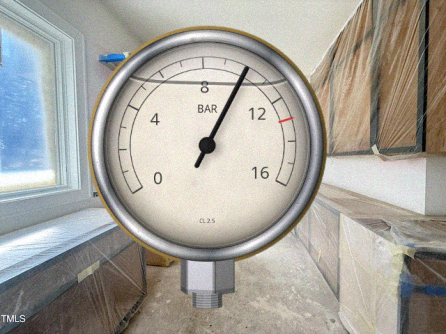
10
